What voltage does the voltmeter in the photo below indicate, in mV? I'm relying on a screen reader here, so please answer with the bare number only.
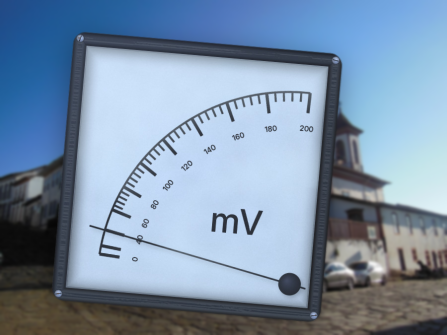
40
